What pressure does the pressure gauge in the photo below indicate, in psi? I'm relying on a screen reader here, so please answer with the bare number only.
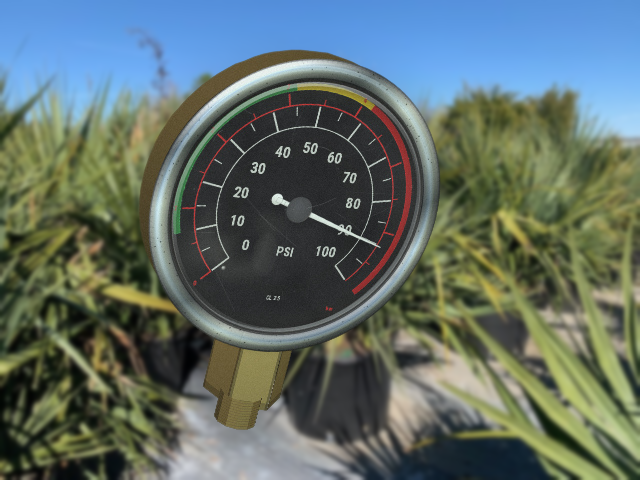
90
